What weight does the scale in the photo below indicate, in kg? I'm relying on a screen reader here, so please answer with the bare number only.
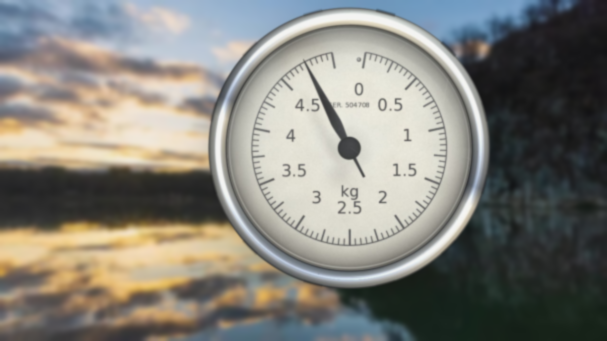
4.75
